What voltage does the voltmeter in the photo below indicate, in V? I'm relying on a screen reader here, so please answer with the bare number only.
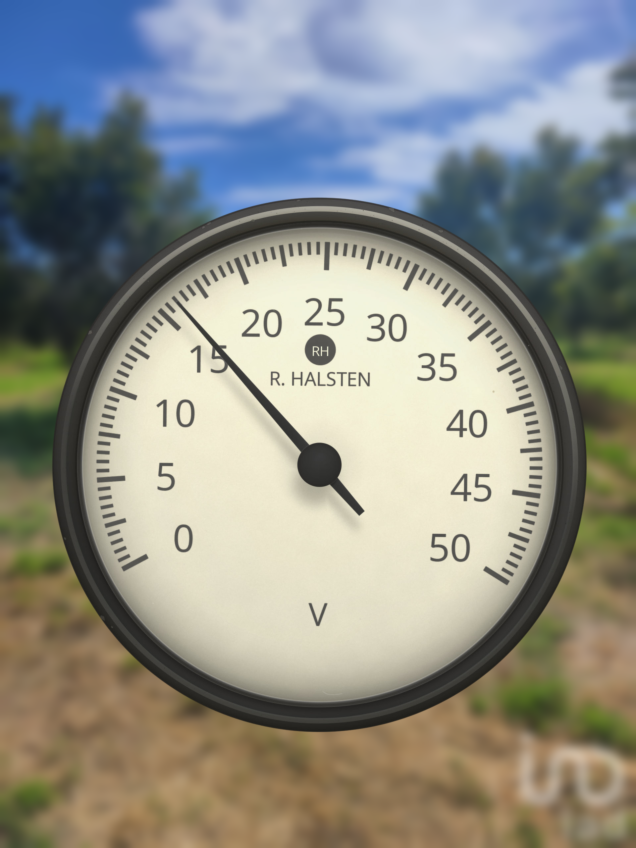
16
